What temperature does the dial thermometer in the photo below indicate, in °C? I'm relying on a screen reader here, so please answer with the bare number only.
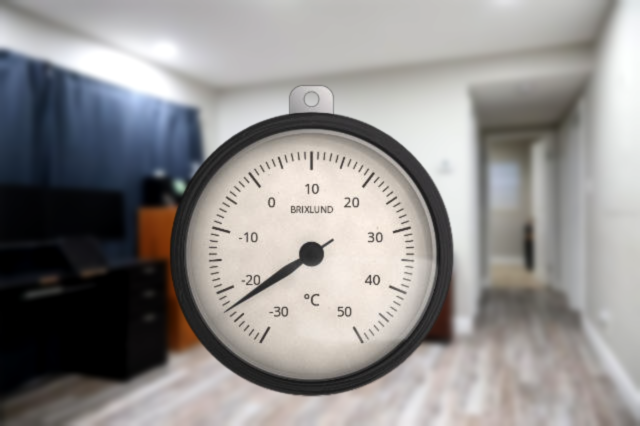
-23
